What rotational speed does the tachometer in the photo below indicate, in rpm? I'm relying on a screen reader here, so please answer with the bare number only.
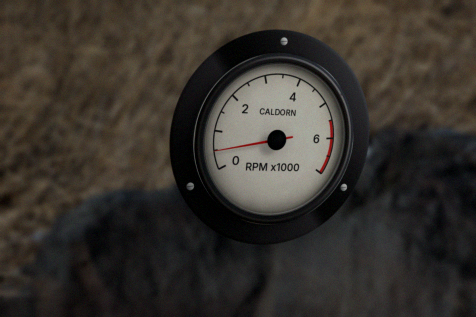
500
